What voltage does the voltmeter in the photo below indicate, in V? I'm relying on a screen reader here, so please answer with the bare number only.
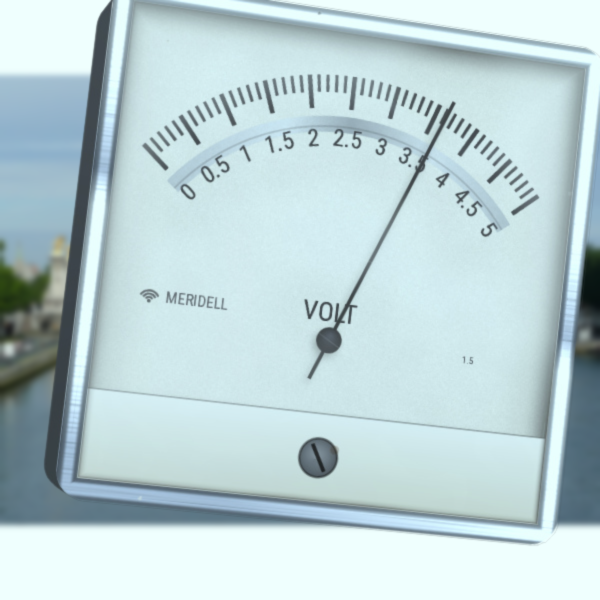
3.6
